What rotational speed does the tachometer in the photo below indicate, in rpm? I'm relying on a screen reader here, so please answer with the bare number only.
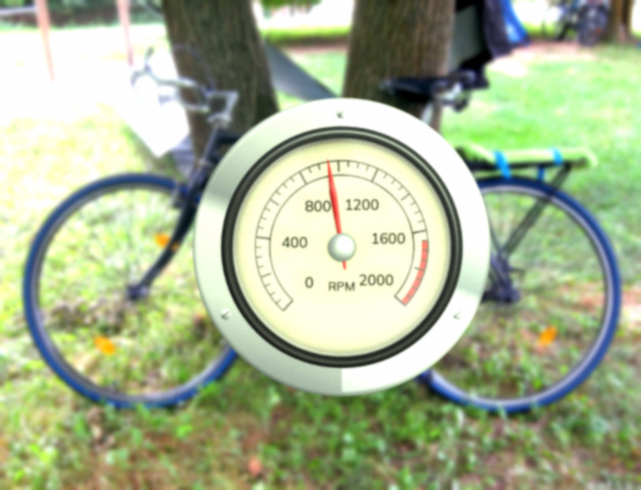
950
